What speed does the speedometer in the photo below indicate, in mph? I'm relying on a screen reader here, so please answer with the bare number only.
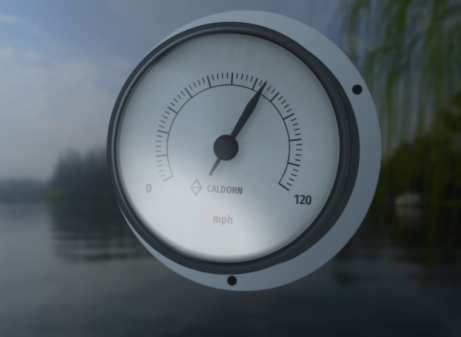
74
